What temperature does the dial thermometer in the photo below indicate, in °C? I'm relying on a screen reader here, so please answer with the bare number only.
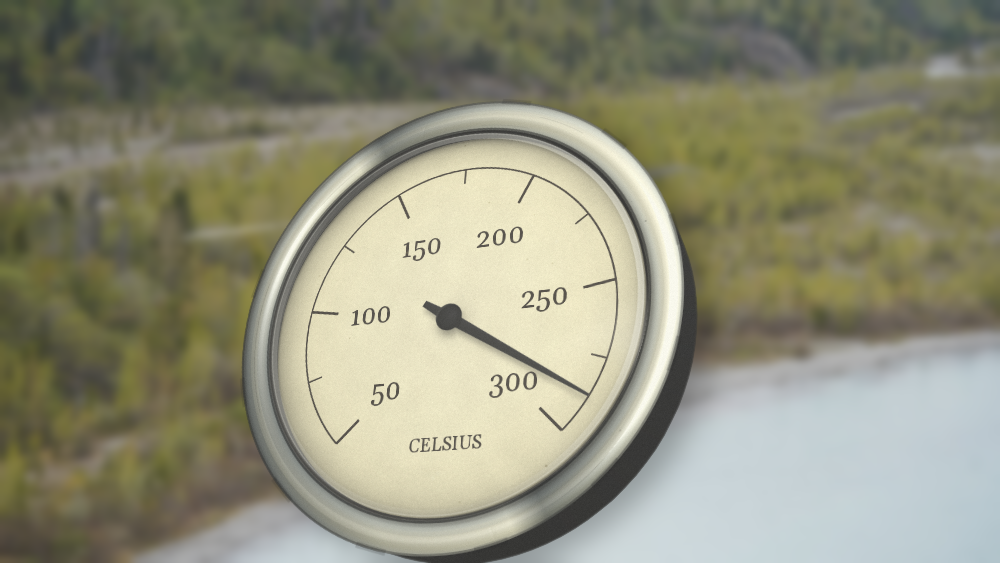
287.5
